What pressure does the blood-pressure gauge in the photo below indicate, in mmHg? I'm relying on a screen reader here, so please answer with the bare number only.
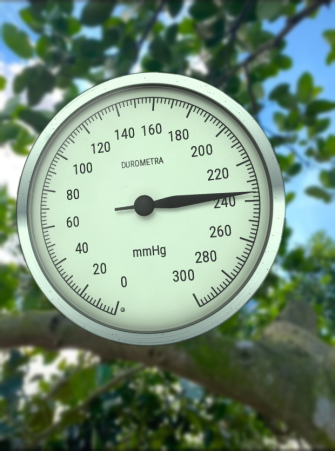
236
